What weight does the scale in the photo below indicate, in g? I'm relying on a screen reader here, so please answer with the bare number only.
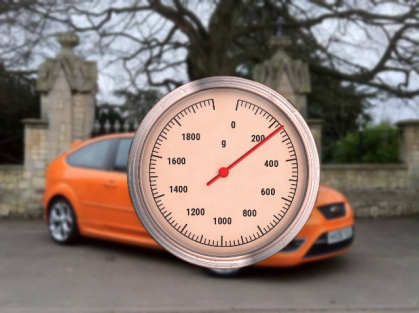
240
